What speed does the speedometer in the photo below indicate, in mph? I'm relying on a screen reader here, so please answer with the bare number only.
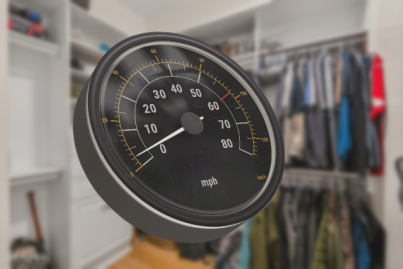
2.5
